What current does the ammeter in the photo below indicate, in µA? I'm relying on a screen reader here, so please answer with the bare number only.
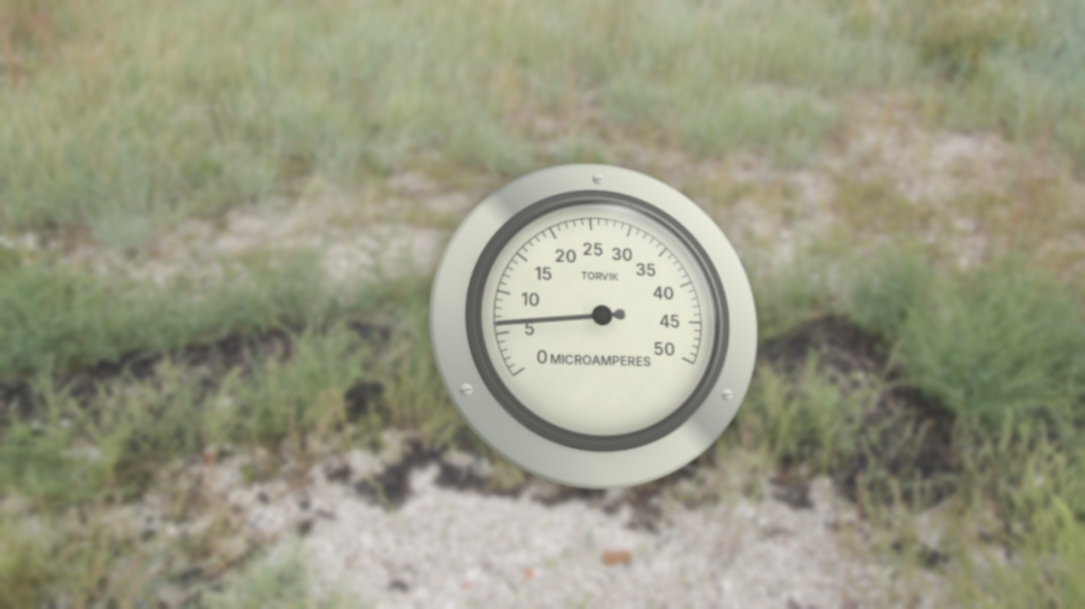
6
